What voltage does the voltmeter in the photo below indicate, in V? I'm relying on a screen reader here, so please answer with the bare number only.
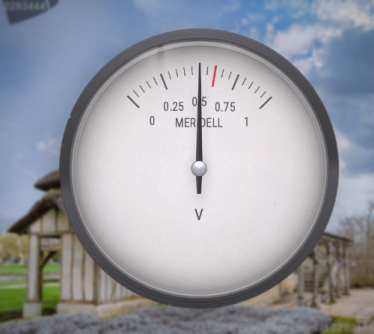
0.5
